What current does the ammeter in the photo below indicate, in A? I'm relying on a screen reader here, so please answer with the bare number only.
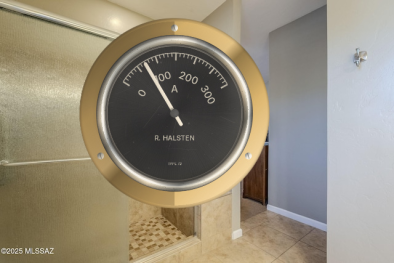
70
